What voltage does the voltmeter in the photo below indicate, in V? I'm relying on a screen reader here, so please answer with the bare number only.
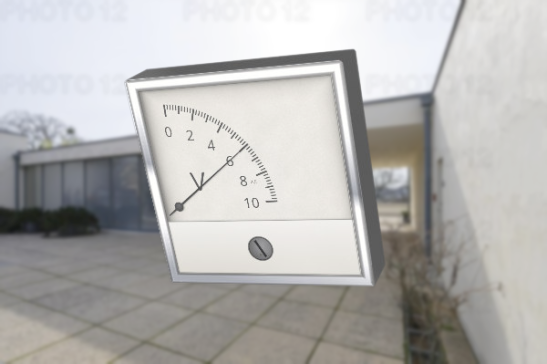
6
